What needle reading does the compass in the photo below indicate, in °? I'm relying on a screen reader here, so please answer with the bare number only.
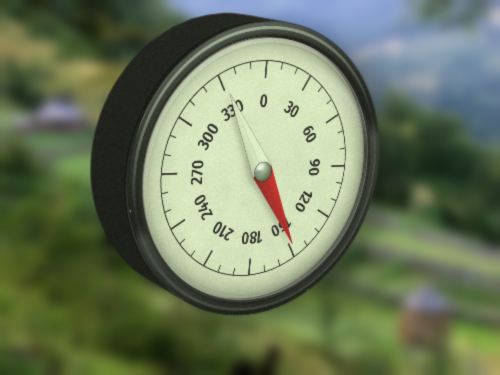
150
